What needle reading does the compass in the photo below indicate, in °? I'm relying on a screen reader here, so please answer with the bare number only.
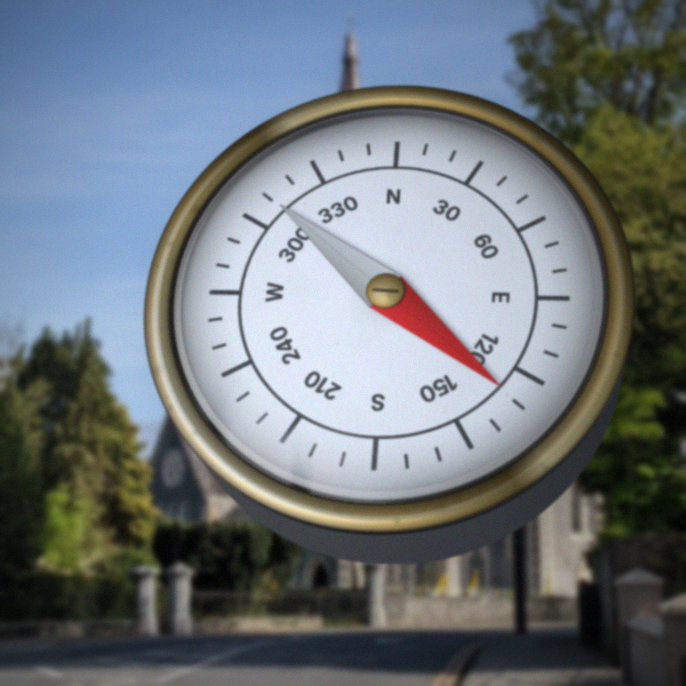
130
